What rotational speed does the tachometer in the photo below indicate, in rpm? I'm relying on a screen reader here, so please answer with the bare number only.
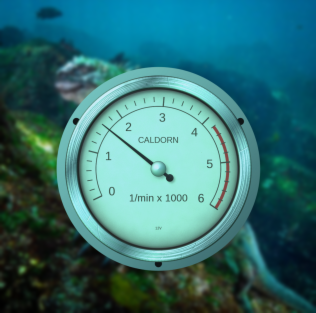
1600
